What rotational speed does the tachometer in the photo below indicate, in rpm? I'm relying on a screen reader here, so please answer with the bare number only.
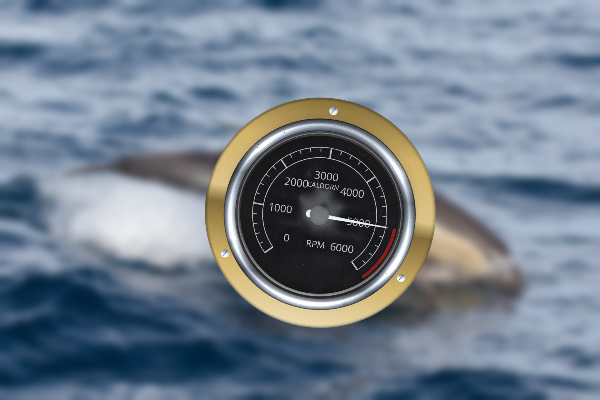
5000
